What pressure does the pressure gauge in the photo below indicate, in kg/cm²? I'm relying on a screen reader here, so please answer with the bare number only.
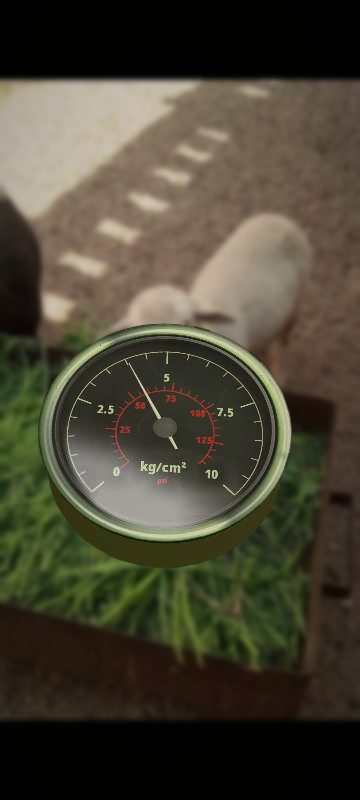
4
